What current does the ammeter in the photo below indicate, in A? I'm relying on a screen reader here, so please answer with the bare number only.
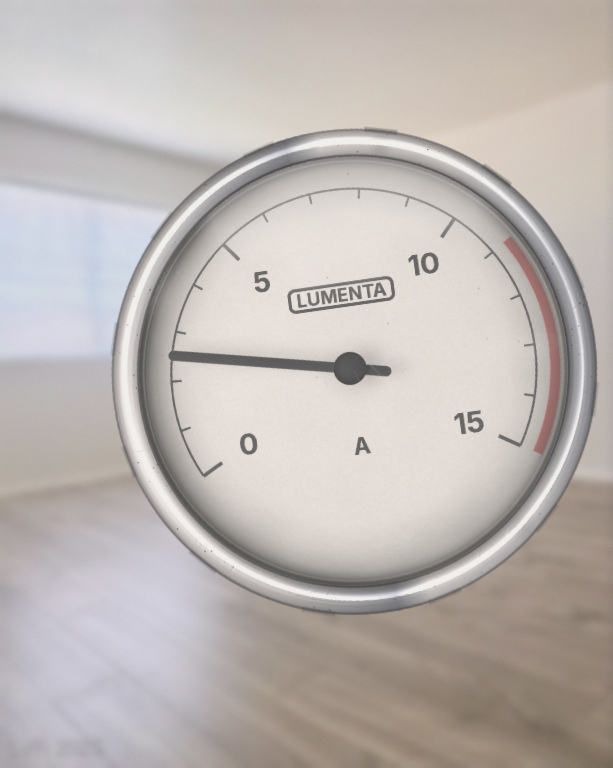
2.5
